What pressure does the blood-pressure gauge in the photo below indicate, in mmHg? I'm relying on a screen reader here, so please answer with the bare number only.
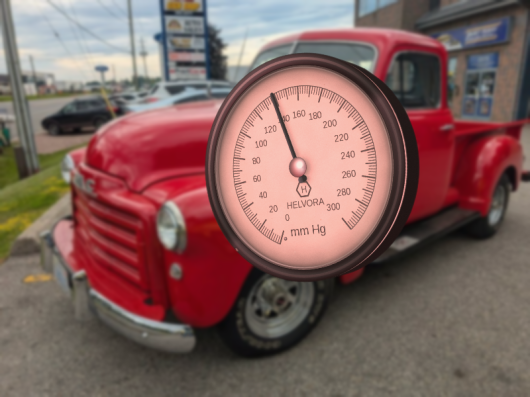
140
